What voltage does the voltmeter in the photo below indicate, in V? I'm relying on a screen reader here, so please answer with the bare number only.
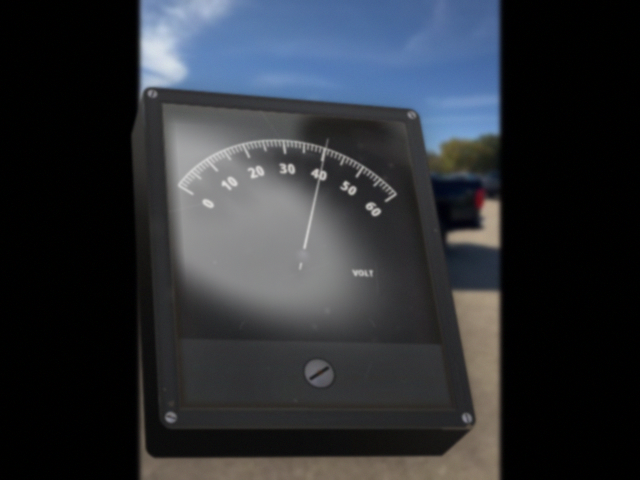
40
